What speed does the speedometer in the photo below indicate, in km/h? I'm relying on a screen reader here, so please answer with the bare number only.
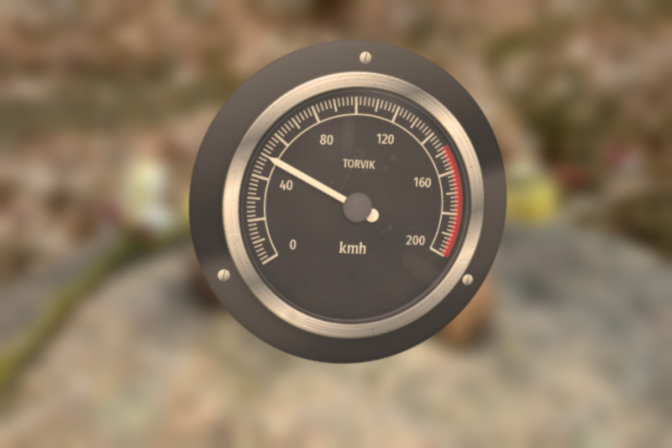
50
